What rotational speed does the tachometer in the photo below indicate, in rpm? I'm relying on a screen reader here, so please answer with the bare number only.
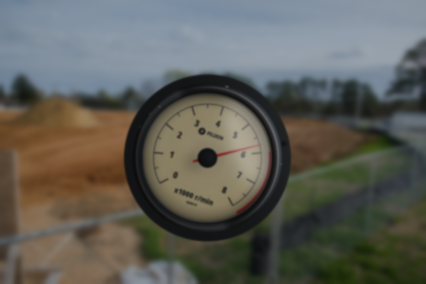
5750
